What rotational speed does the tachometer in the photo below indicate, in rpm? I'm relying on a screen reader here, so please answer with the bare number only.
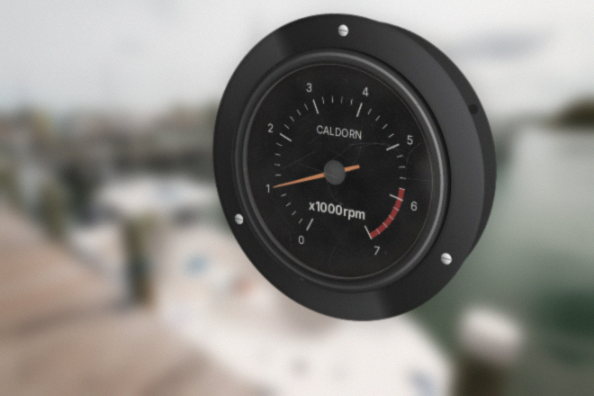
1000
